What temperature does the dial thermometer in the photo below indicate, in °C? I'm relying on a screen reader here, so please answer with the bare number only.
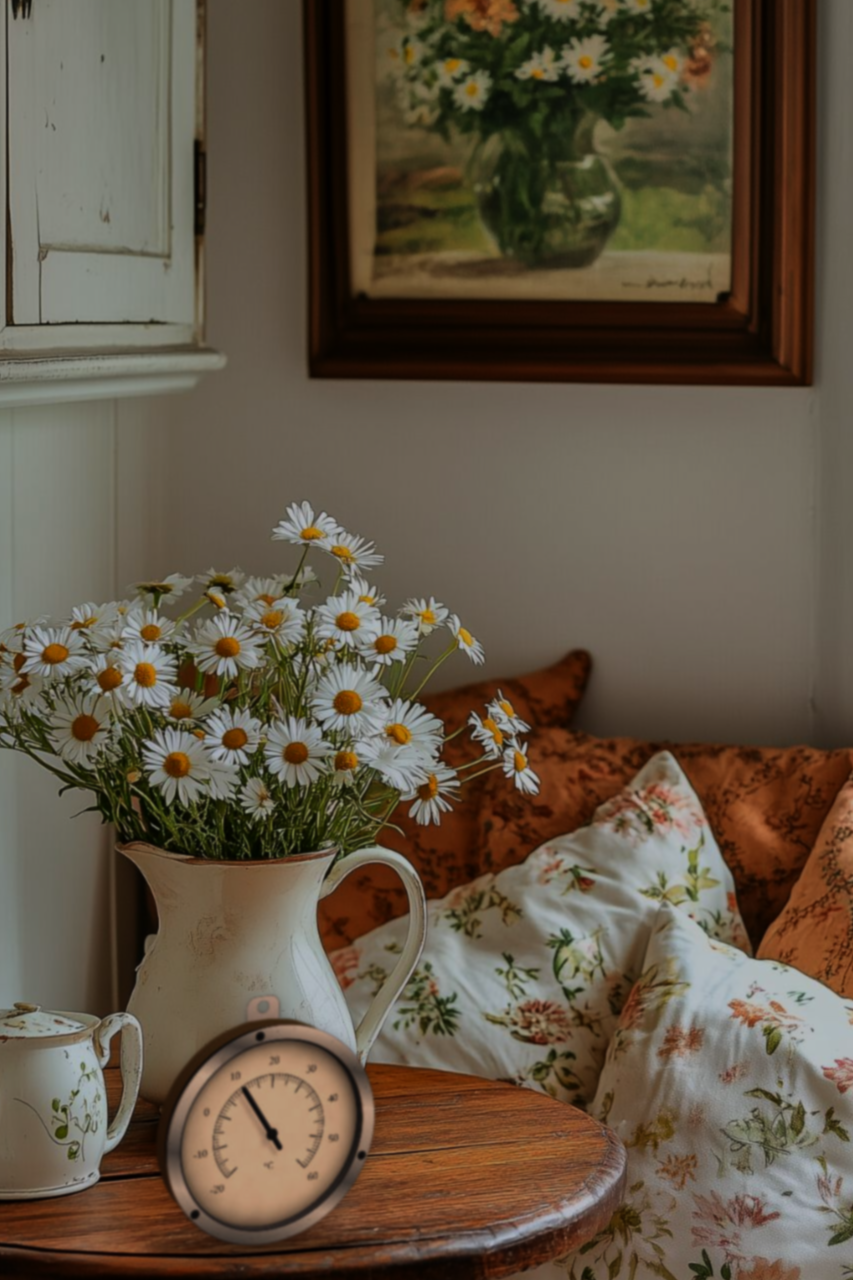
10
